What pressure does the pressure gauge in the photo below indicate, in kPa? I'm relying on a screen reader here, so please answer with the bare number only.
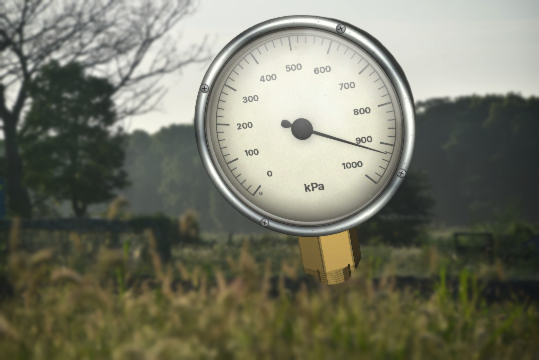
920
